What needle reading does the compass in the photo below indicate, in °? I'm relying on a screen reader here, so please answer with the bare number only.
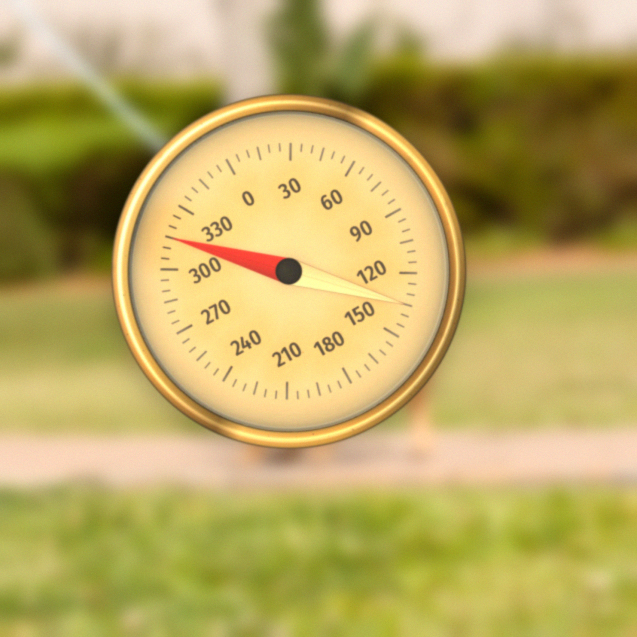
315
